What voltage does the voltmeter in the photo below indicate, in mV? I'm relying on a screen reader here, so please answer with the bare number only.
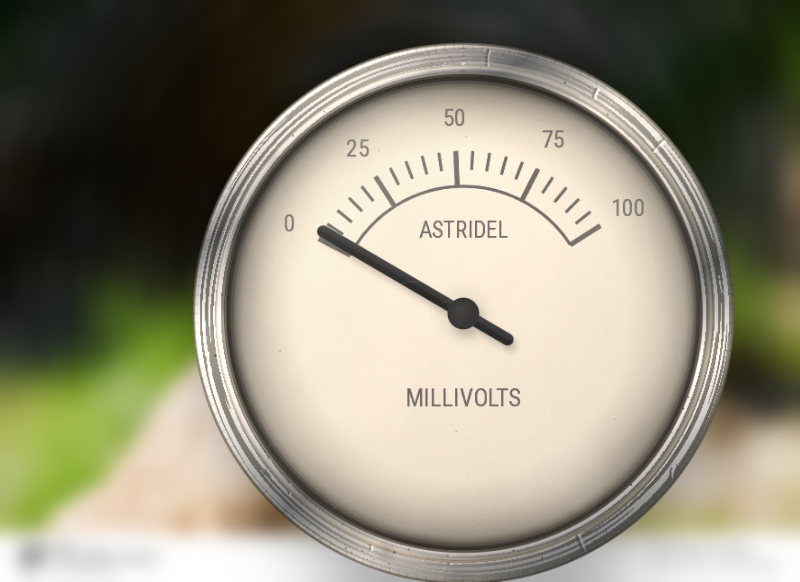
2.5
